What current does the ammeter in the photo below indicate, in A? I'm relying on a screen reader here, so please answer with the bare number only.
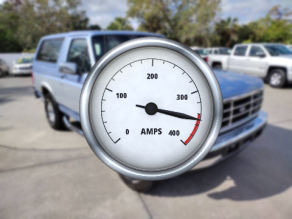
350
